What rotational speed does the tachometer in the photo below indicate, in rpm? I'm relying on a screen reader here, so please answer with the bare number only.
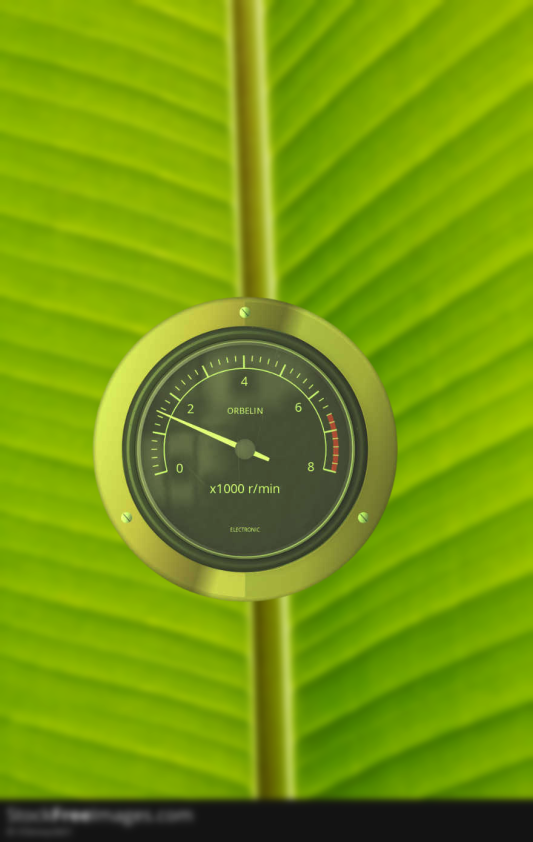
1500
